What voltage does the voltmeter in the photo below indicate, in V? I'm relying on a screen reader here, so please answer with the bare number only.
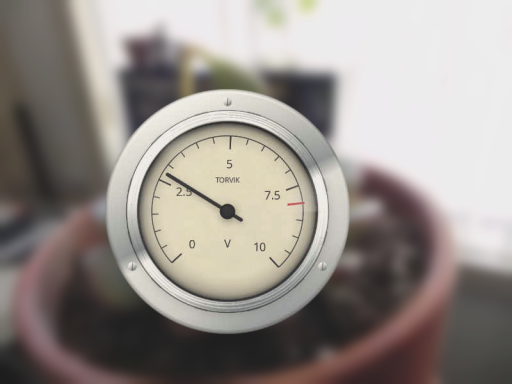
2.75
